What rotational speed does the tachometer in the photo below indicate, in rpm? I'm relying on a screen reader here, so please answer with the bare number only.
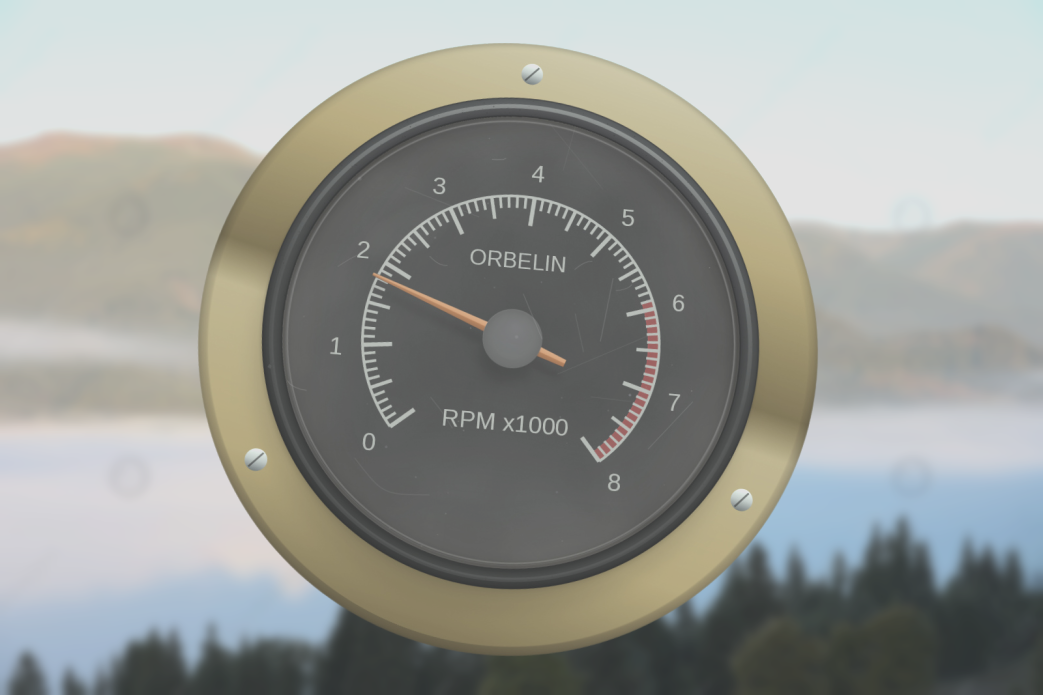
1800
